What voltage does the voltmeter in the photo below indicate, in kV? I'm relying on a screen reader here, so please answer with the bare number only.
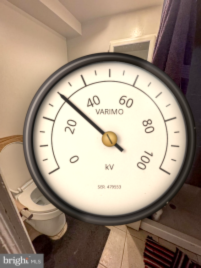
30
